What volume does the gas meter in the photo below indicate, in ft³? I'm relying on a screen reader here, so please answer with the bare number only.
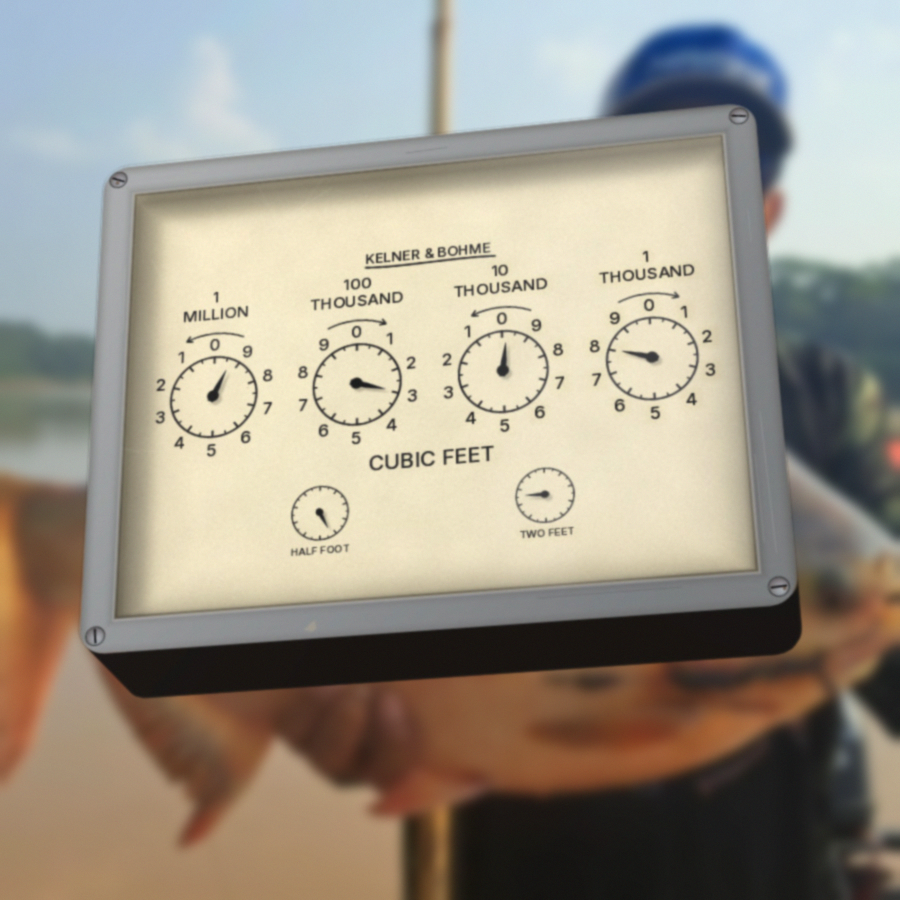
929800
